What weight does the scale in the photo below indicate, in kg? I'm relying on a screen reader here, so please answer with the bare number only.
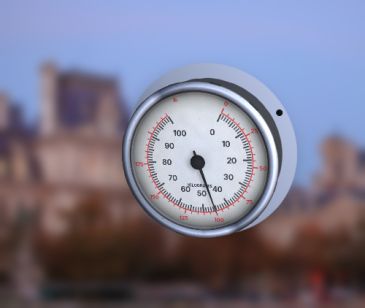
45
